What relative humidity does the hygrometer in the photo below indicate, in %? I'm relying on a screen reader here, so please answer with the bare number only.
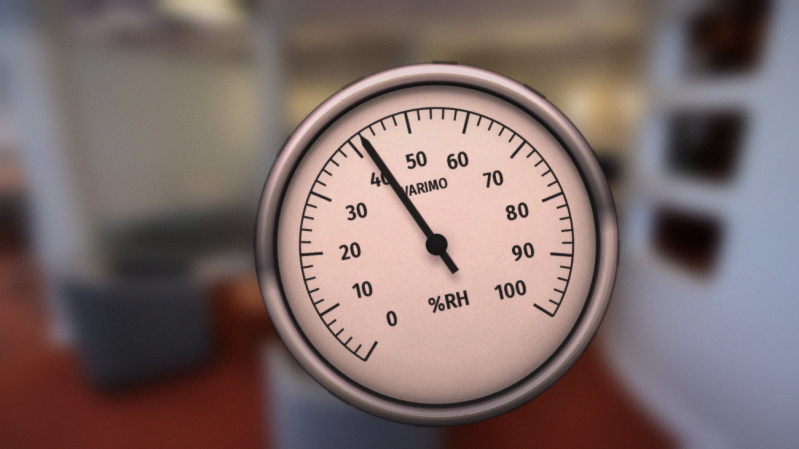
42
